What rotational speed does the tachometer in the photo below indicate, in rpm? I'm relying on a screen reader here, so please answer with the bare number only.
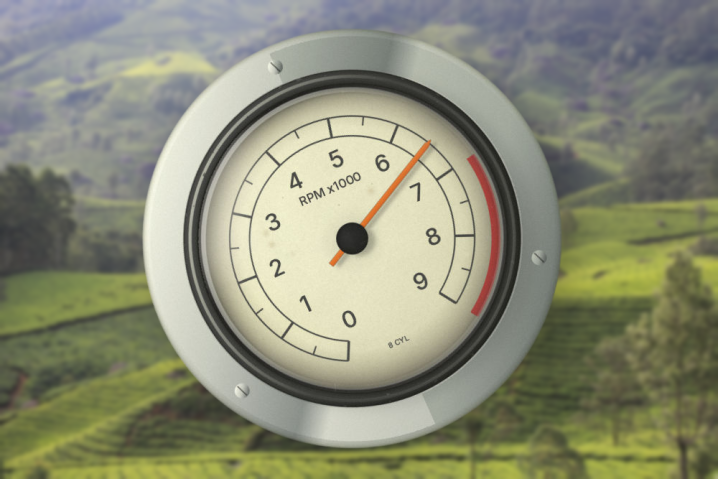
6500
